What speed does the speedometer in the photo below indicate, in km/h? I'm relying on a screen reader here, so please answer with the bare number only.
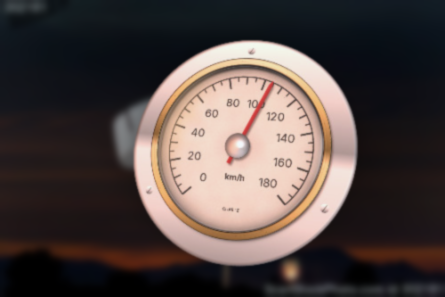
105
